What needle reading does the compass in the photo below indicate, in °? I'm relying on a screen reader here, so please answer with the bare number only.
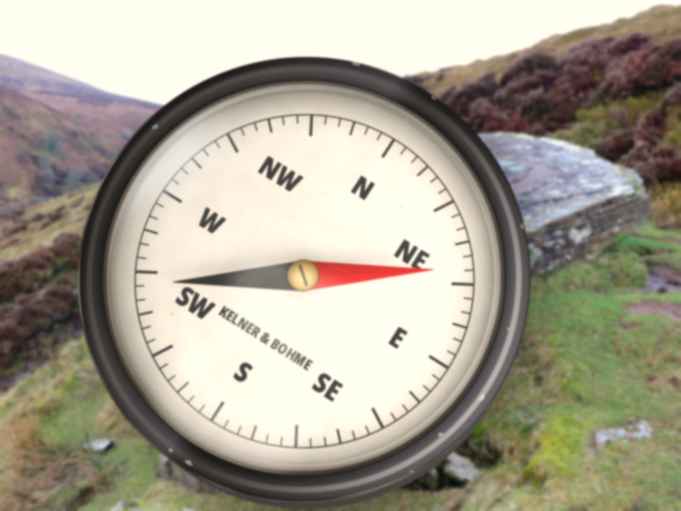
55
